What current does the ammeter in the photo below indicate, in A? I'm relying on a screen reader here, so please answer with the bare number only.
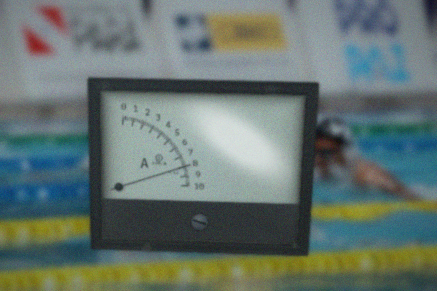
8
